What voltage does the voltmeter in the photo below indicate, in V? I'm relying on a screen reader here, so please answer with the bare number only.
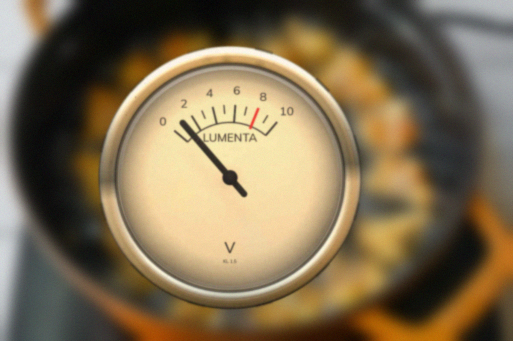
1
